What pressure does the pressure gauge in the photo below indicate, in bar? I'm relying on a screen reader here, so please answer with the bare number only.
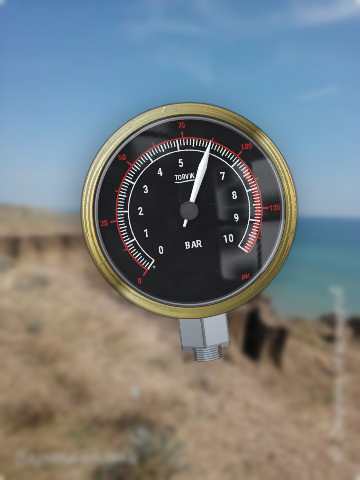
6
